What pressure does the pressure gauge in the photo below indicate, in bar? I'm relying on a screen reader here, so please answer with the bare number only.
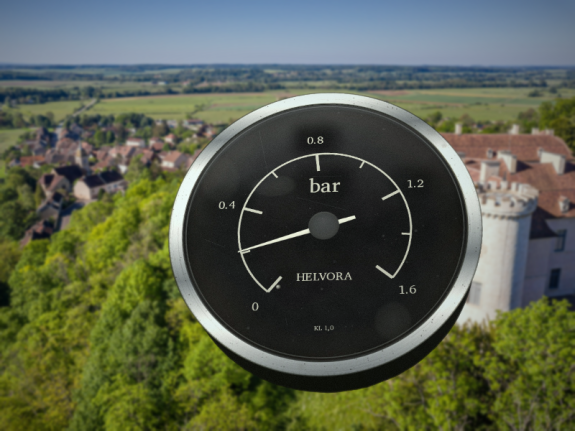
0.2
